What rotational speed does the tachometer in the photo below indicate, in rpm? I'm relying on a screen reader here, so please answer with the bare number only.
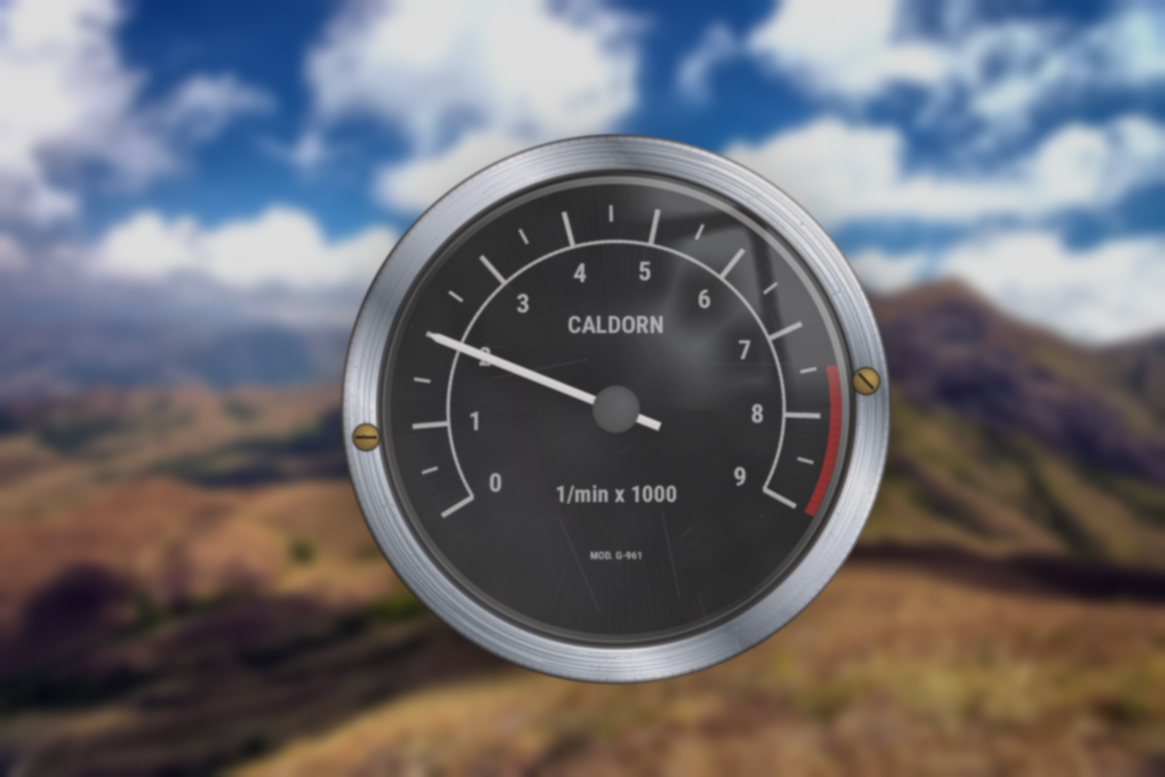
2000
